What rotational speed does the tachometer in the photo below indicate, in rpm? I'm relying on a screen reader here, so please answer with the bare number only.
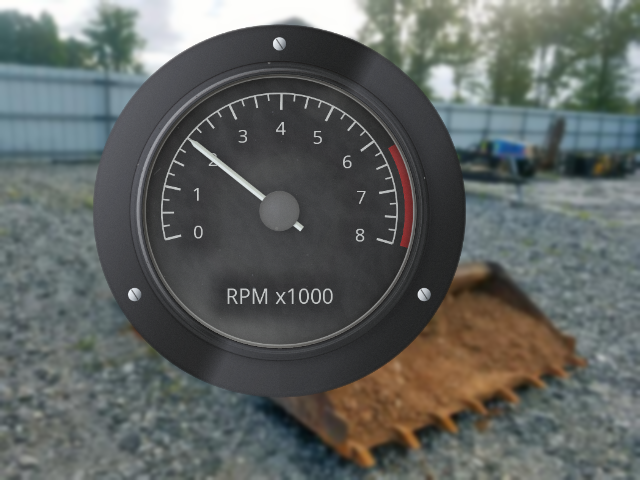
2000
